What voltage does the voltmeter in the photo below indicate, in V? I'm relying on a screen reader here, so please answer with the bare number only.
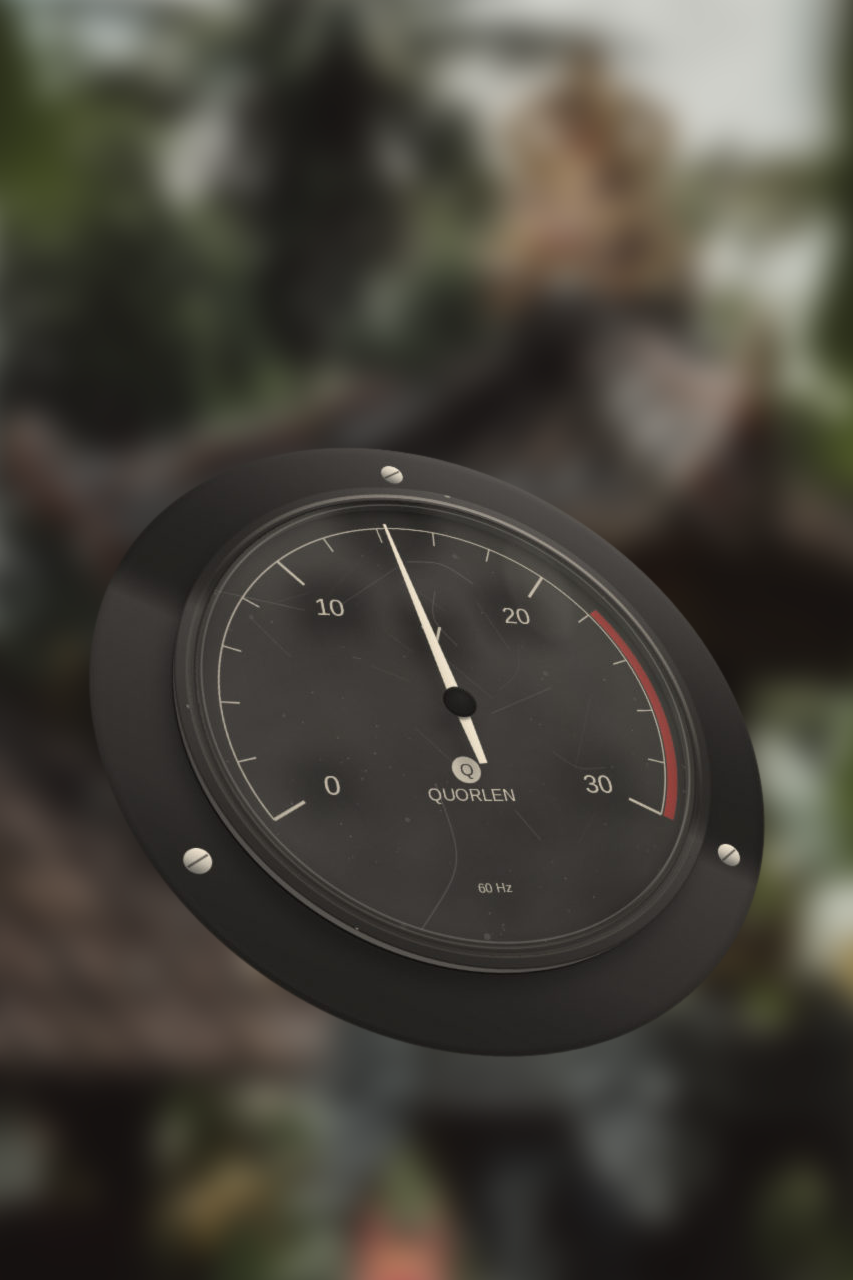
14
